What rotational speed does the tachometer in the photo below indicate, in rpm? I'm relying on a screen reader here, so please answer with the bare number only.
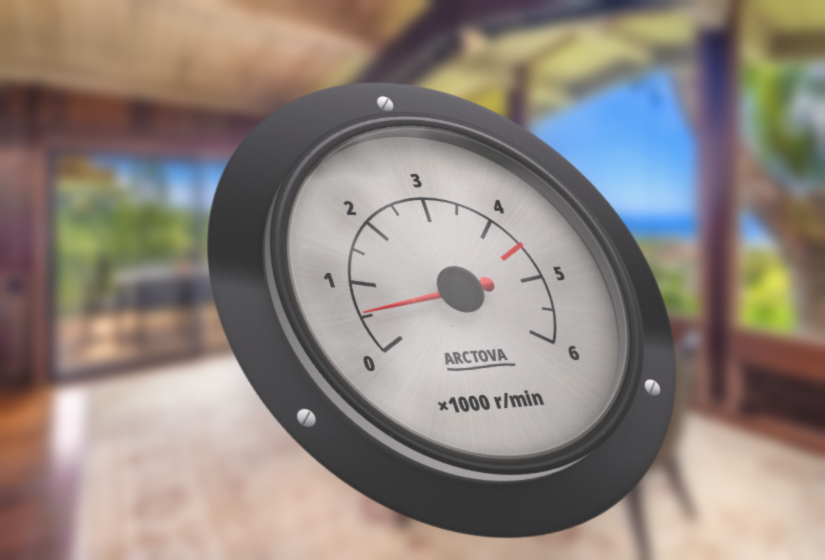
500
